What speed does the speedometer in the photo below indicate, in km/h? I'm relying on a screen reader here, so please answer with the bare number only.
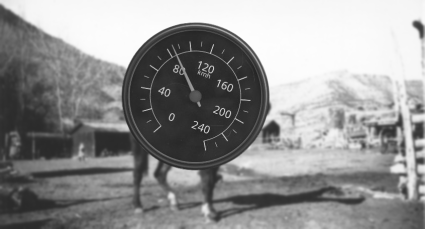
85
